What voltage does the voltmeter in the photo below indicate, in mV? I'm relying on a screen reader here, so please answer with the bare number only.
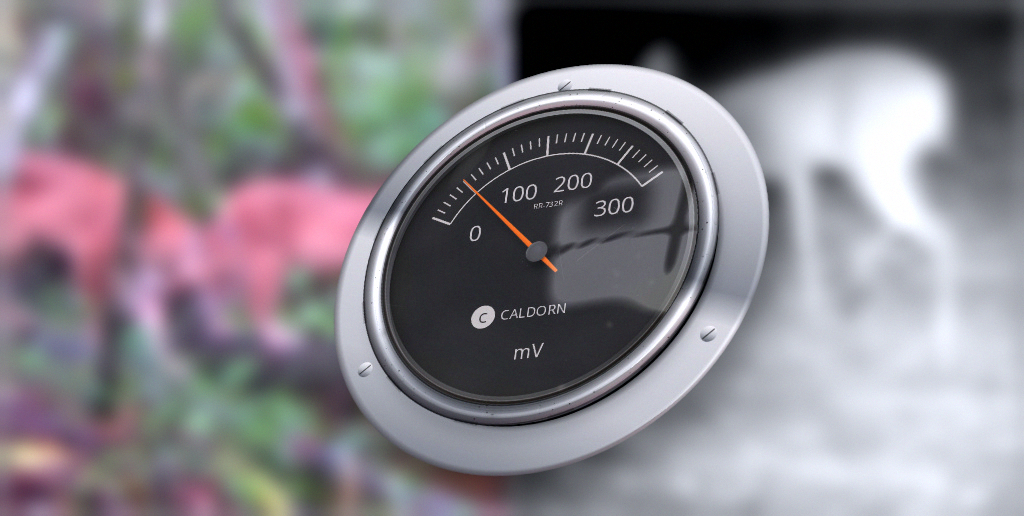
50
